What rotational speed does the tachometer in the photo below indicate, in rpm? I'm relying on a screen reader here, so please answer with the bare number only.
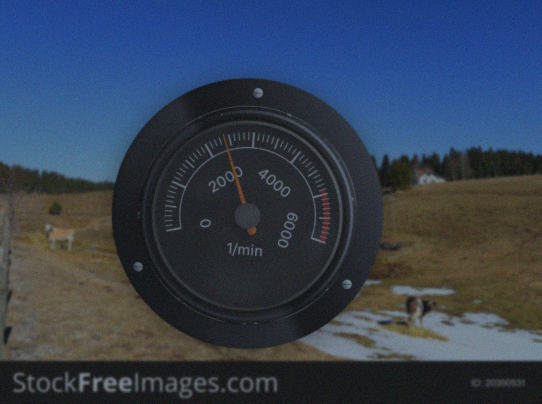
2400
